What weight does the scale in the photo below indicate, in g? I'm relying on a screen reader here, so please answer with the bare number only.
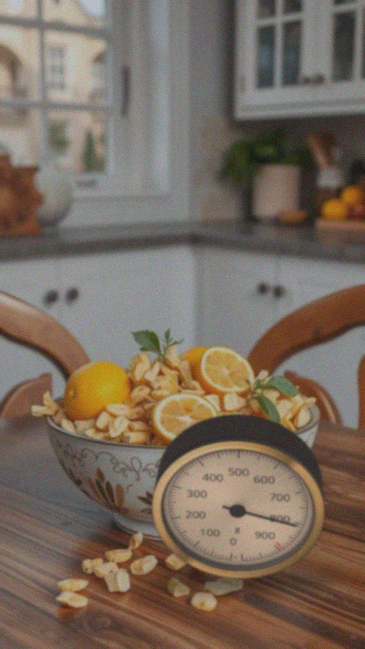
800
